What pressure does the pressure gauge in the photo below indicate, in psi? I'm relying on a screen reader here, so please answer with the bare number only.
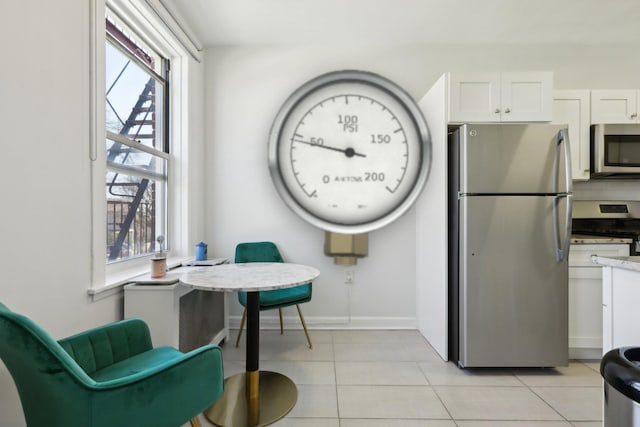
45
